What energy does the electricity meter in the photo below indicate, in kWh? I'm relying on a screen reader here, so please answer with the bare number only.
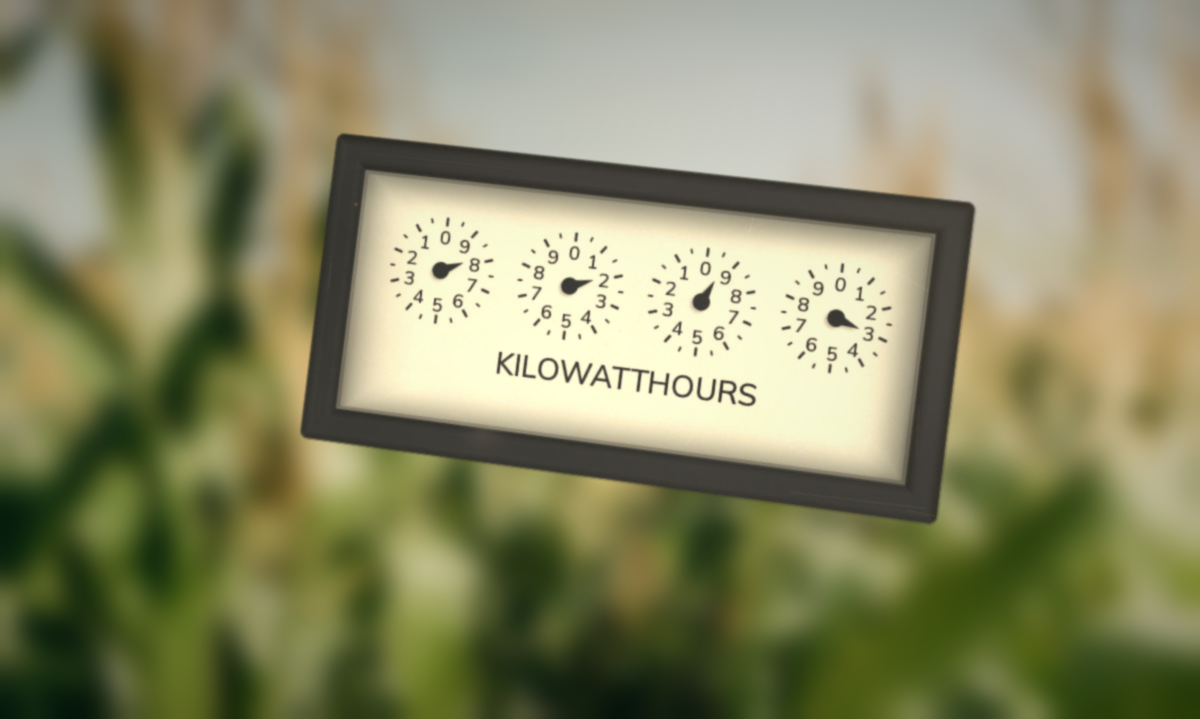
8193
